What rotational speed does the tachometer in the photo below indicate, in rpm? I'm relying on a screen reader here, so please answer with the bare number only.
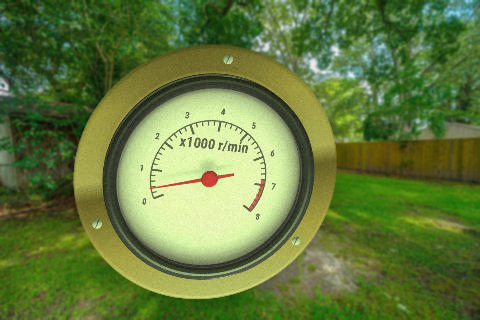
400
